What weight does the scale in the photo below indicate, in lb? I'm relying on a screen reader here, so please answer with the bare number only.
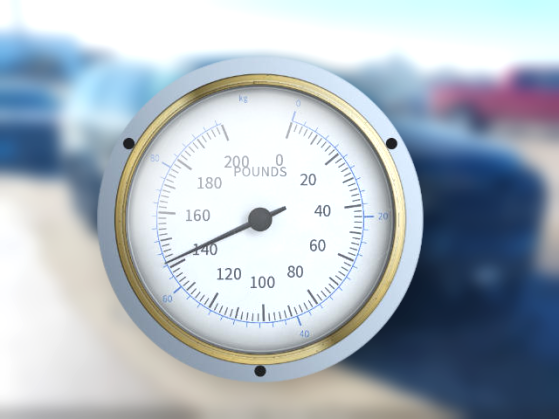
142
